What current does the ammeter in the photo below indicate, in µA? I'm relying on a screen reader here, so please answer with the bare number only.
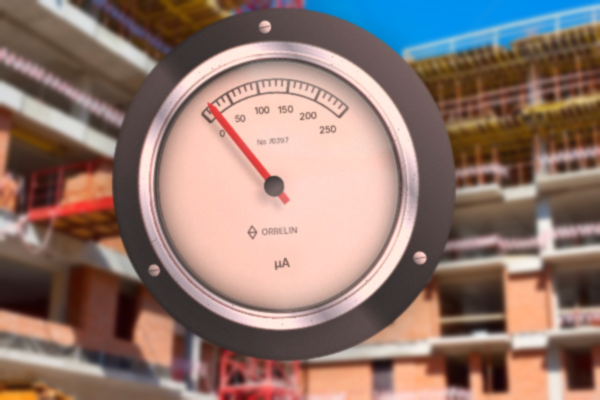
20
